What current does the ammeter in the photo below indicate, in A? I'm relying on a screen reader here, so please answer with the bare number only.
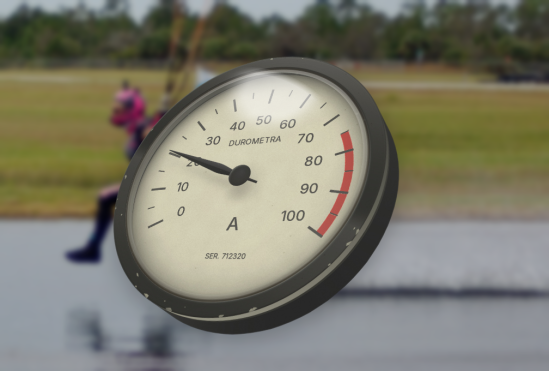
20
